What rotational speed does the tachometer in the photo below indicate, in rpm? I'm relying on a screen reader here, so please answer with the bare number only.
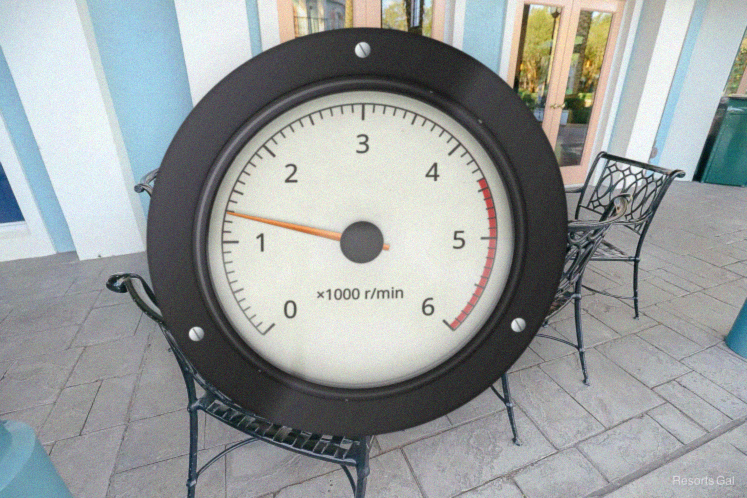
1300
